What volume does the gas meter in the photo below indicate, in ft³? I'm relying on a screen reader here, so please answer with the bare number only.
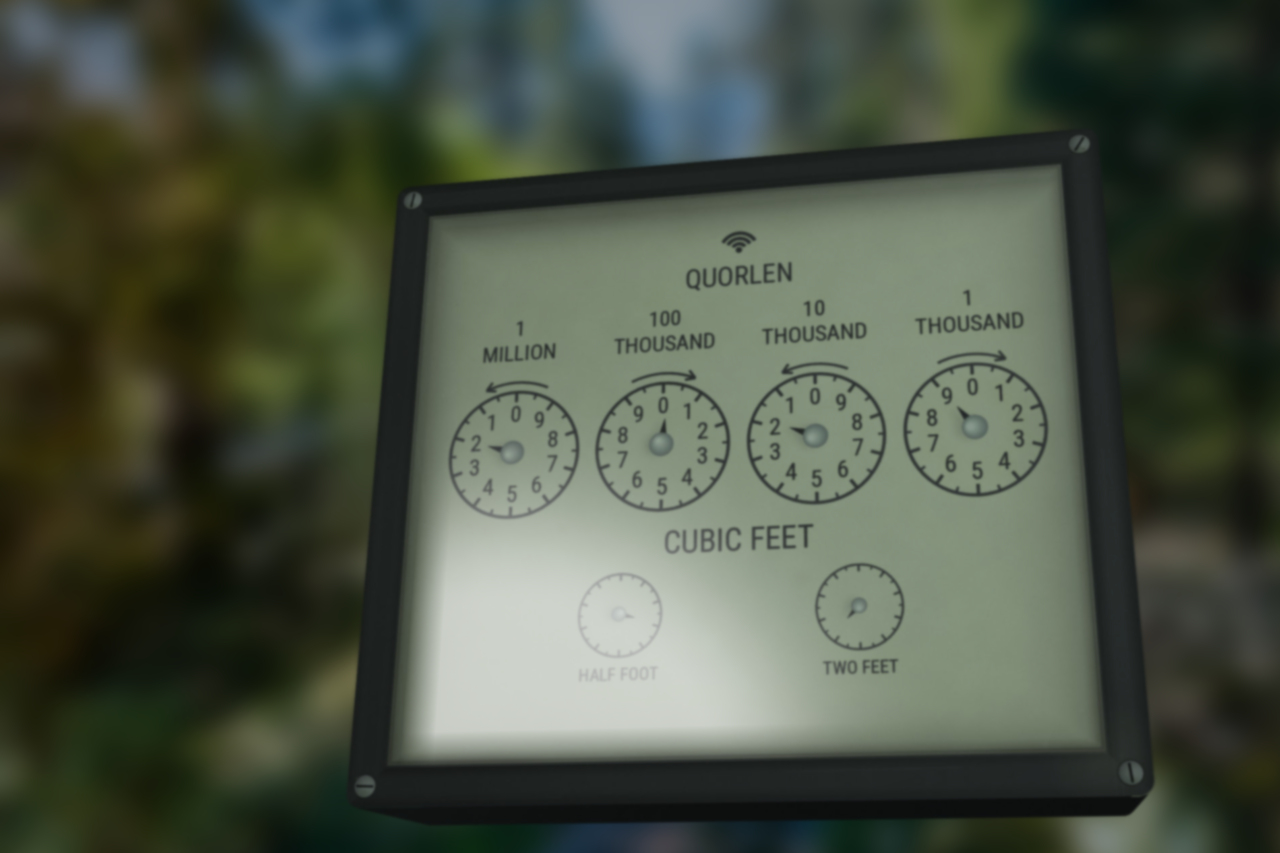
201900
